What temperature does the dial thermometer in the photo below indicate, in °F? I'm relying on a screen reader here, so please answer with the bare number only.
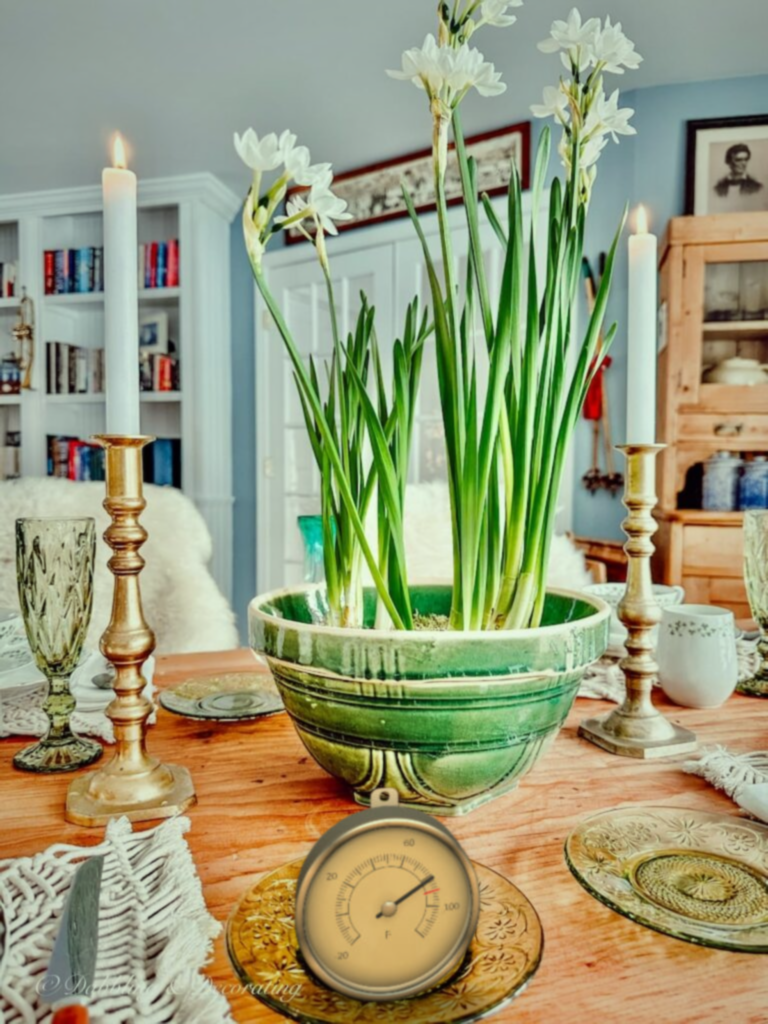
80
